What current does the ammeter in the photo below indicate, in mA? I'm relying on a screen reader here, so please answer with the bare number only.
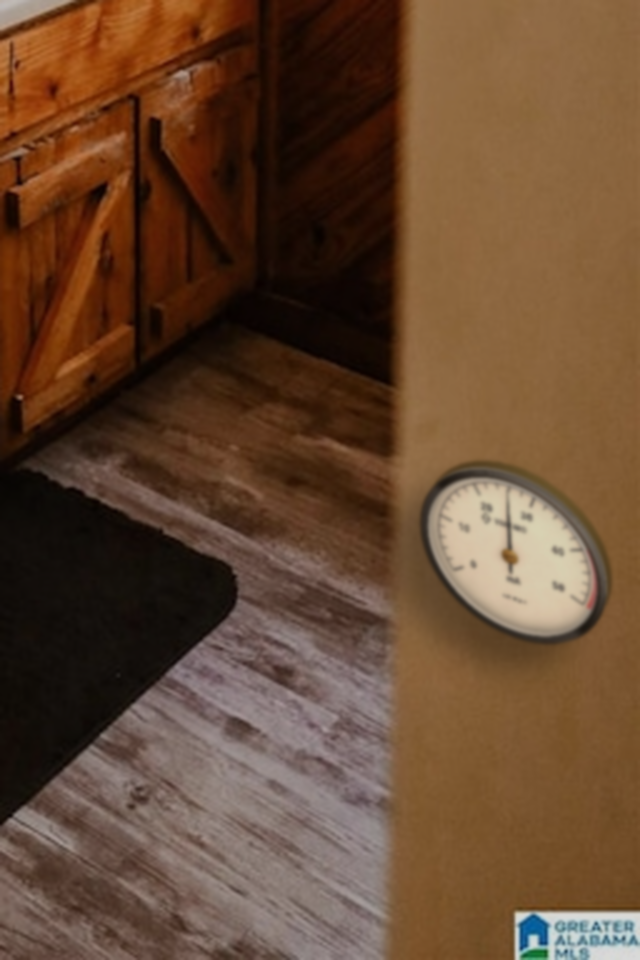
26
